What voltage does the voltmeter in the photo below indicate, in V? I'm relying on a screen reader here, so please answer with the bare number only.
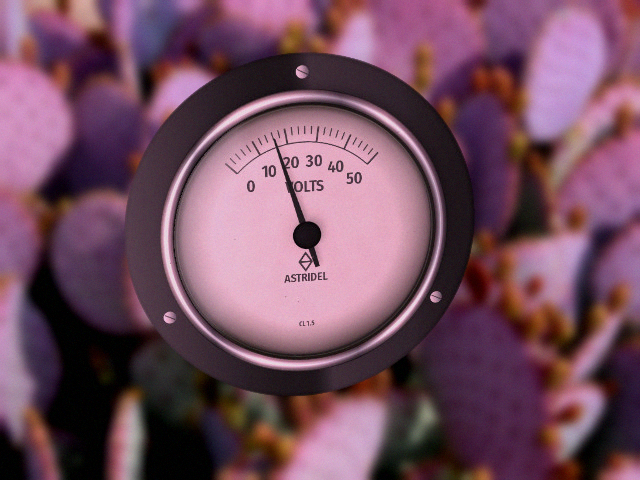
16
